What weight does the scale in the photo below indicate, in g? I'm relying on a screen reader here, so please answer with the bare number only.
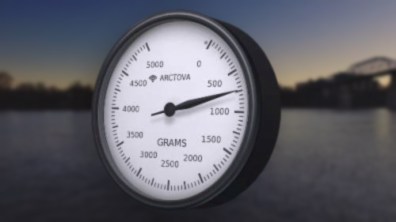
750
